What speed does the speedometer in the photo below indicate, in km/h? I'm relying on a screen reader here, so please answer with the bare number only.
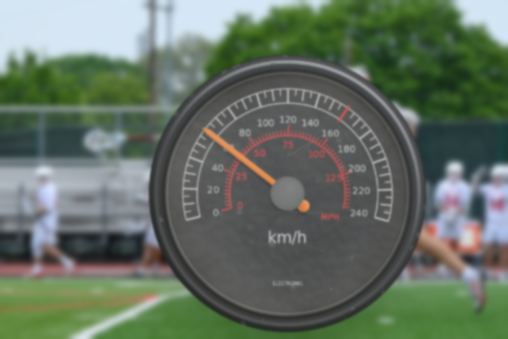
60
